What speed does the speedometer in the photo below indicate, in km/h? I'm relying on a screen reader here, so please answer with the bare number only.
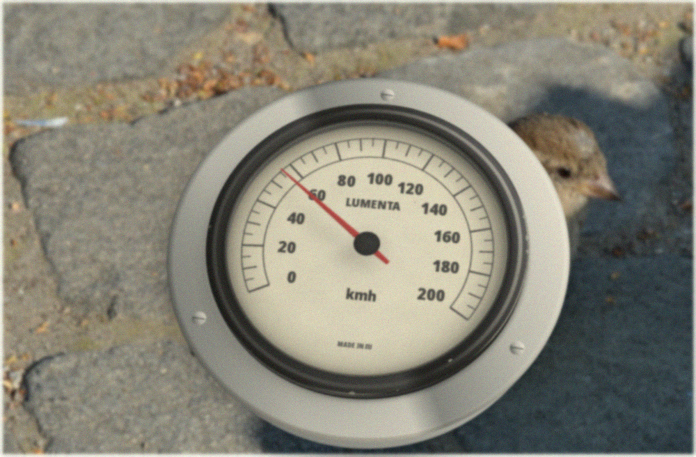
55
